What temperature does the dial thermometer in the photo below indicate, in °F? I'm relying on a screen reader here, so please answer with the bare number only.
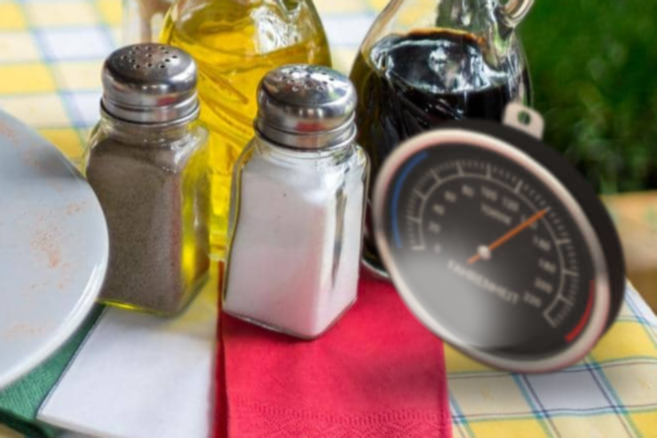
140
